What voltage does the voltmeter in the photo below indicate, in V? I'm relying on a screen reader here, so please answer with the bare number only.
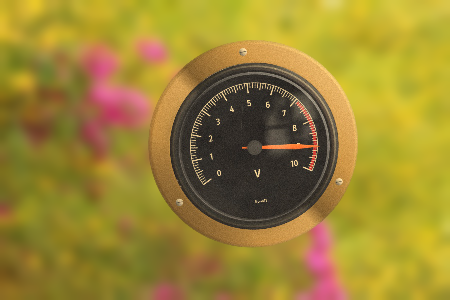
9
